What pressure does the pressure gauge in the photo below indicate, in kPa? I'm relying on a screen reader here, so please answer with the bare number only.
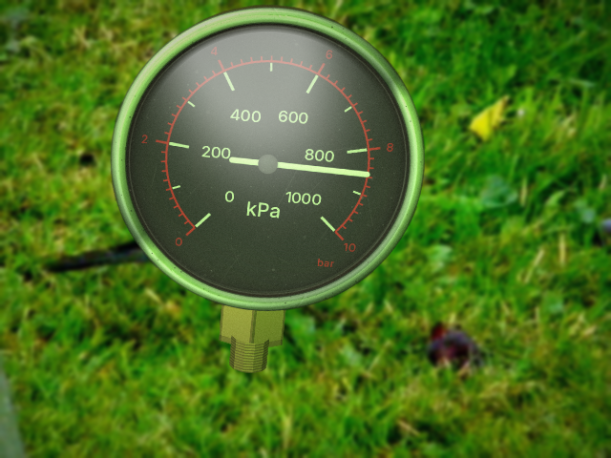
850
